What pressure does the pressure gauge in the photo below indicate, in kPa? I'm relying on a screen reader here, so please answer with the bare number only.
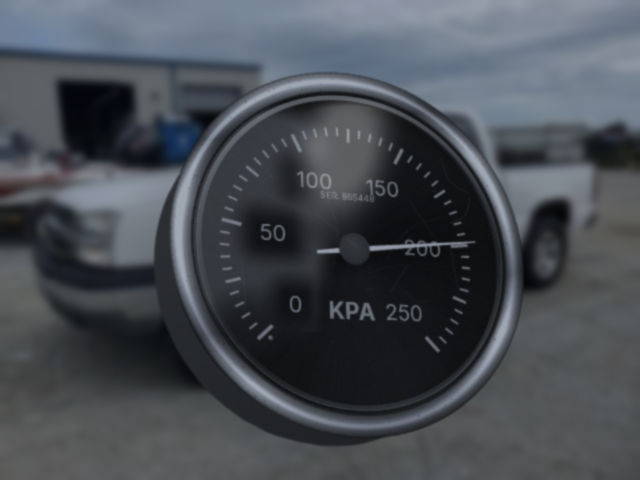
200
